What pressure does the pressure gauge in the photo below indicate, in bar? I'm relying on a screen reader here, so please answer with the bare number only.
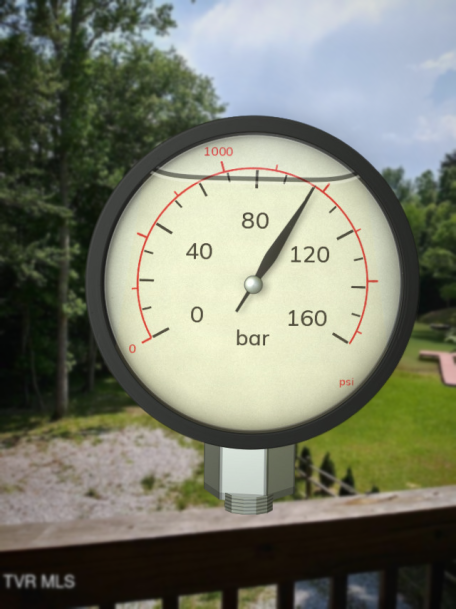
100
